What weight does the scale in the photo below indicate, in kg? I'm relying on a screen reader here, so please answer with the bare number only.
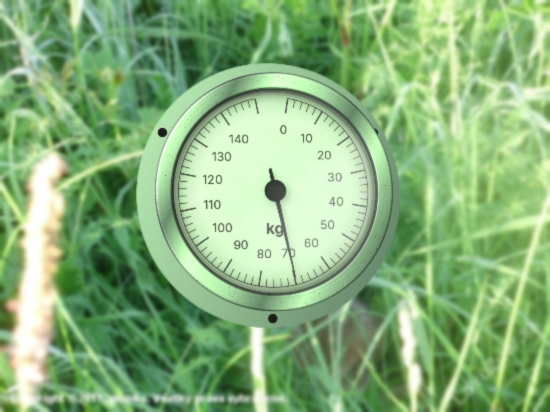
70
